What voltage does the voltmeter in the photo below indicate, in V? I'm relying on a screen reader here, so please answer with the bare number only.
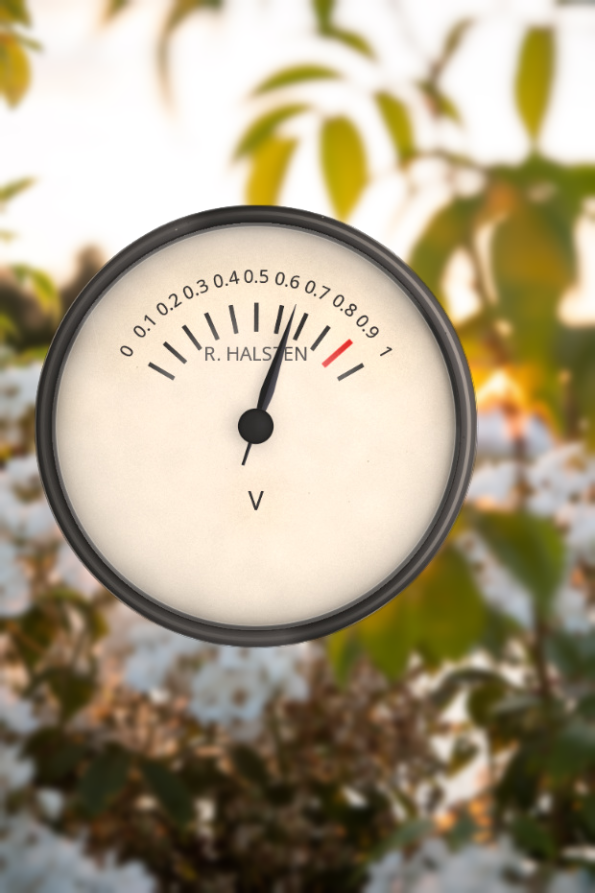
0.65
